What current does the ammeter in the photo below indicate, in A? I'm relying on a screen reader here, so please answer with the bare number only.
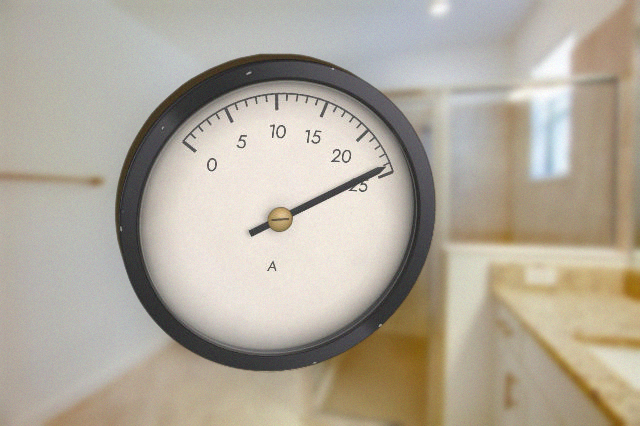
24
